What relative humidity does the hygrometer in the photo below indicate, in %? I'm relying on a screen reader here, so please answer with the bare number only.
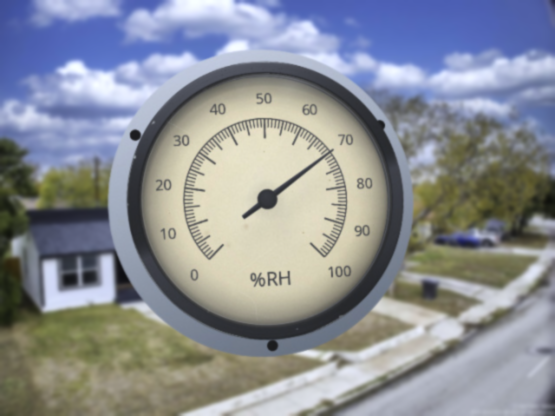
70
